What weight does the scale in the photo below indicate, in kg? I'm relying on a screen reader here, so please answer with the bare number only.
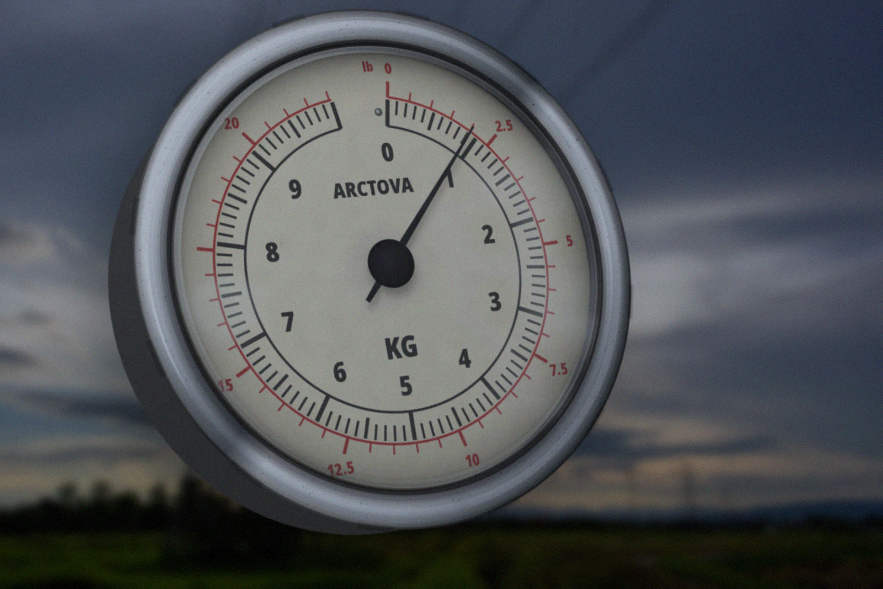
0.9
